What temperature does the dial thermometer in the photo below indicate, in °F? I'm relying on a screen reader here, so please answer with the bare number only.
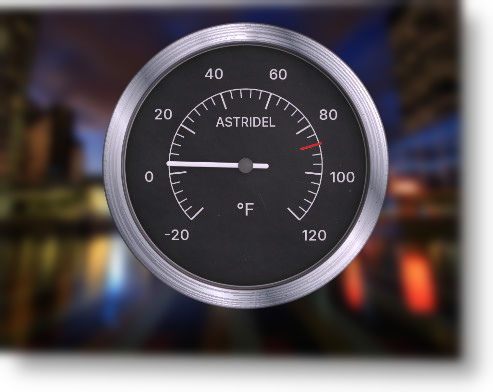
4
